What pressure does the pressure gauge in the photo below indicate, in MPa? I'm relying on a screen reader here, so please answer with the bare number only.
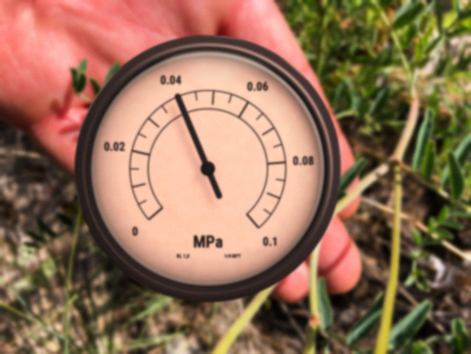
0.04
